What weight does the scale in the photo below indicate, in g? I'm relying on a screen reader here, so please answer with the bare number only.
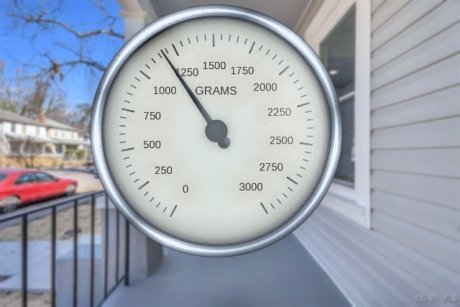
1175
